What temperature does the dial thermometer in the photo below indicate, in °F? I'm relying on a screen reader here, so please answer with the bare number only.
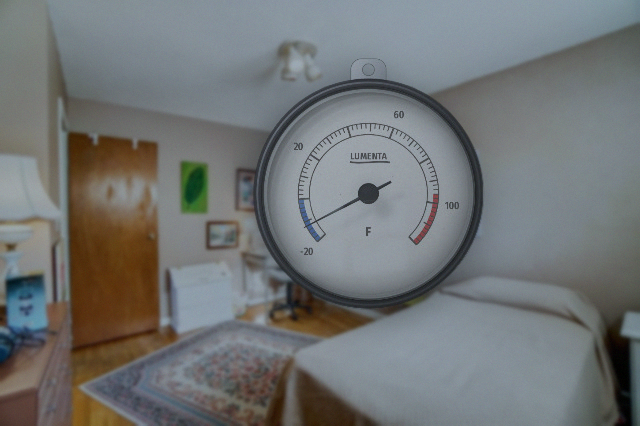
-12
